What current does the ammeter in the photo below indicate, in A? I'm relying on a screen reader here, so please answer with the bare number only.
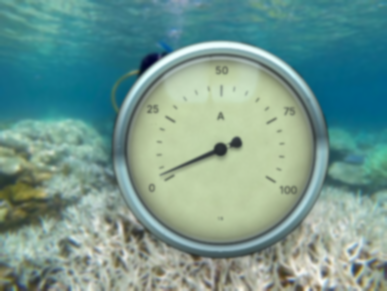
2.5
